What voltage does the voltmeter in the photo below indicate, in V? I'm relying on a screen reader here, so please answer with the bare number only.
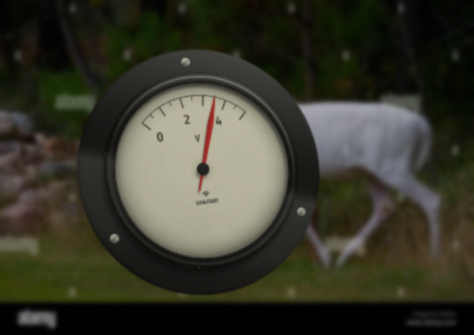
3.5
